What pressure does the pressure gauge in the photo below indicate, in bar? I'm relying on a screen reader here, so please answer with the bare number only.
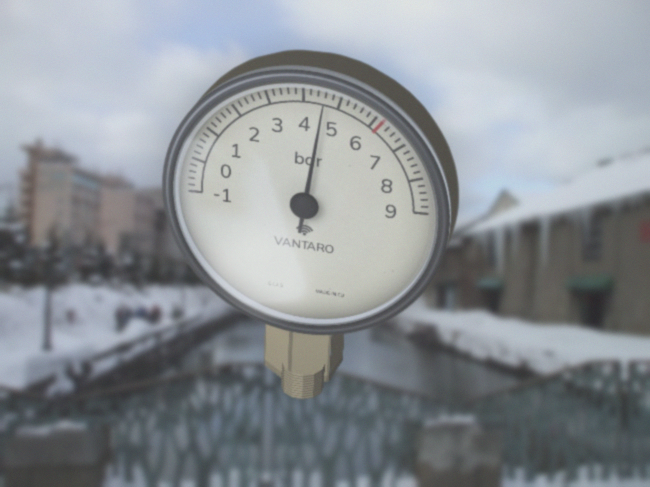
4.6
